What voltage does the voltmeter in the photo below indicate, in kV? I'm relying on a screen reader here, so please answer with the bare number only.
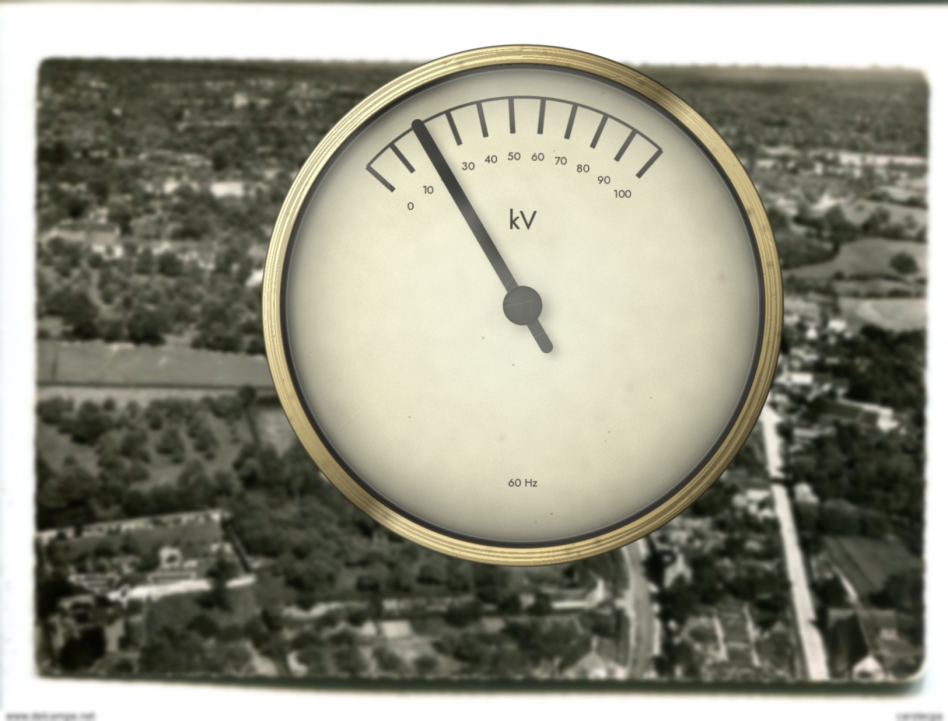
20
